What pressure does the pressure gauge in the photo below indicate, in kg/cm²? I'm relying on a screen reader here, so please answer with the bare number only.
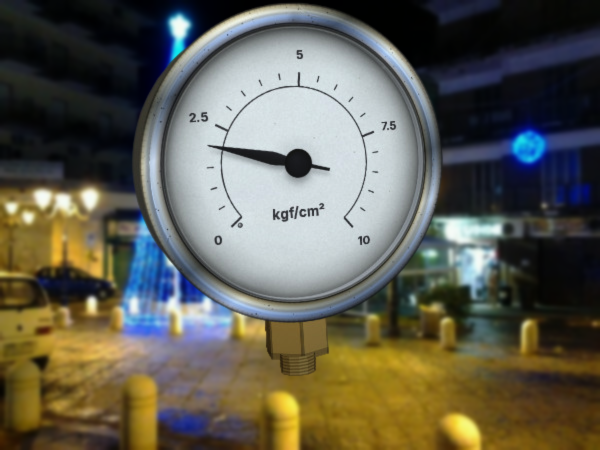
2
